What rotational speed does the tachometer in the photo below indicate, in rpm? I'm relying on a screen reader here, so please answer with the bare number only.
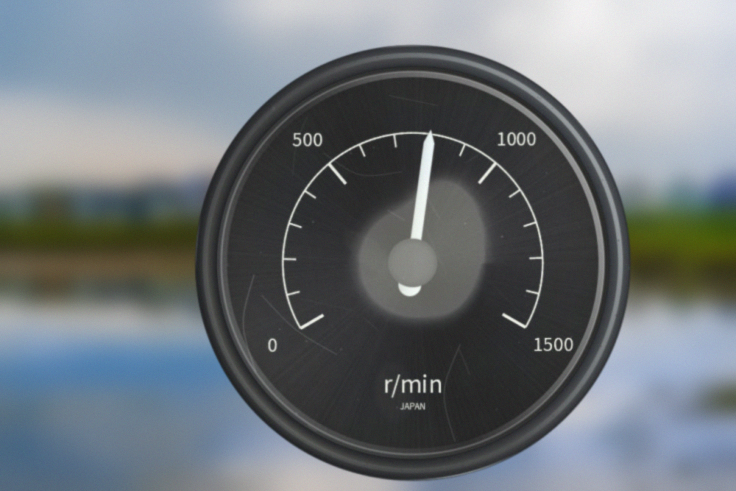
800
